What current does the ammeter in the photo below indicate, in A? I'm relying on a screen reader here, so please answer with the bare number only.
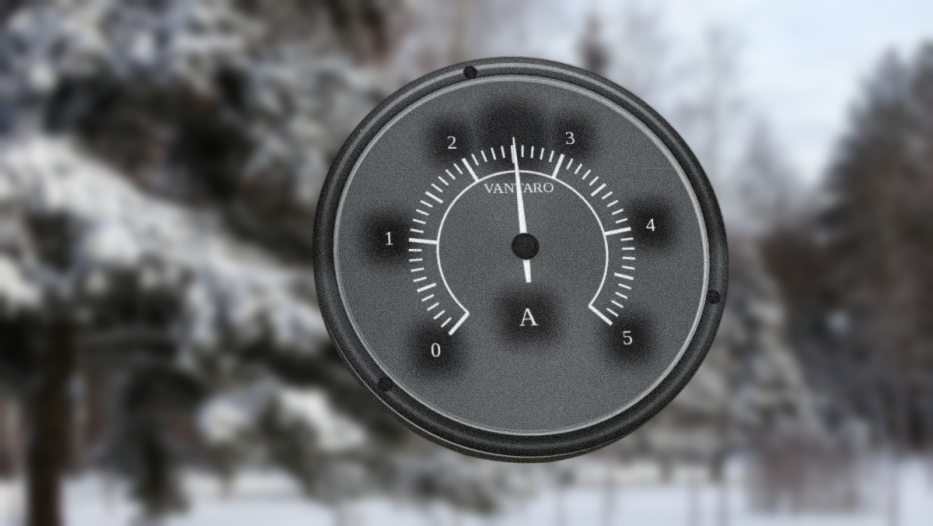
2.5
